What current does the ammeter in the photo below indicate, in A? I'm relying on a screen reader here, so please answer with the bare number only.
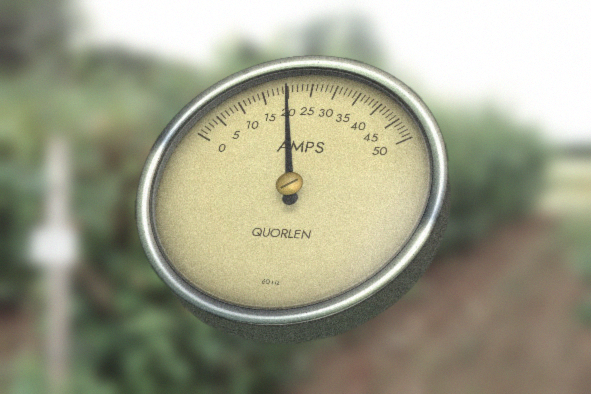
20
